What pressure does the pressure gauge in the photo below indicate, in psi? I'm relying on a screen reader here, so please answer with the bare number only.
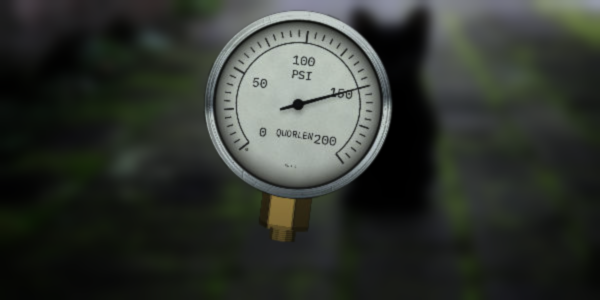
150
